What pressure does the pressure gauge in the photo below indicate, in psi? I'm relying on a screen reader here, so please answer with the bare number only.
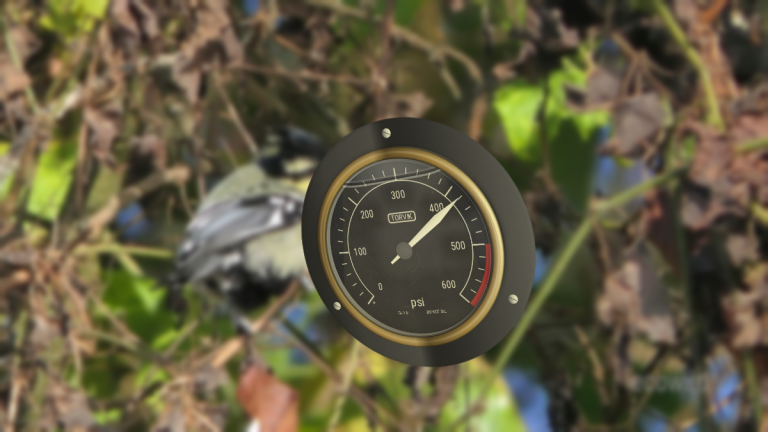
420
